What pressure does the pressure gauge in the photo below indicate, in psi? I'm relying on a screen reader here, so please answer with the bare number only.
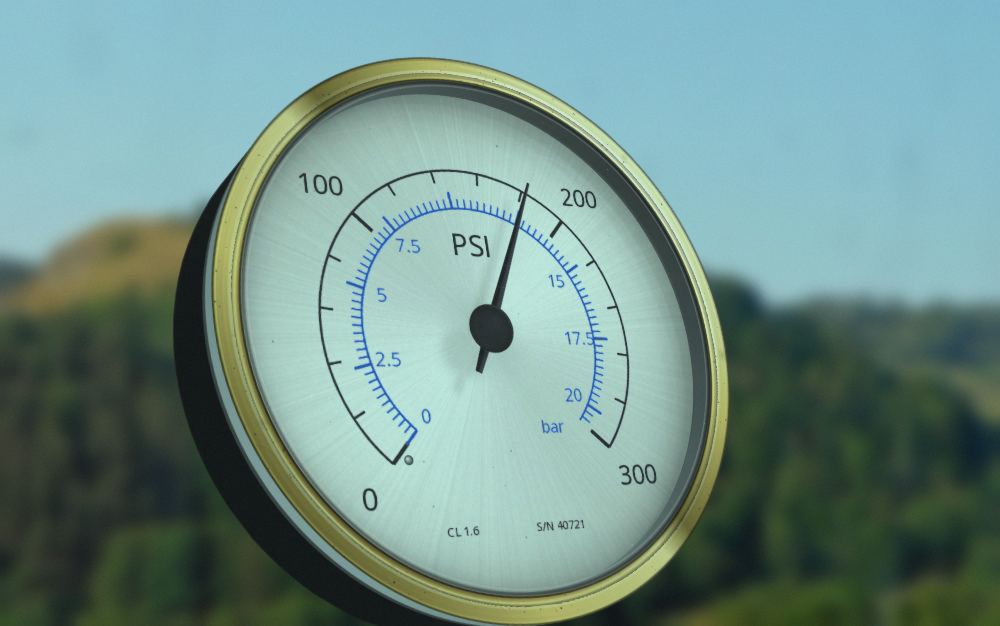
180
